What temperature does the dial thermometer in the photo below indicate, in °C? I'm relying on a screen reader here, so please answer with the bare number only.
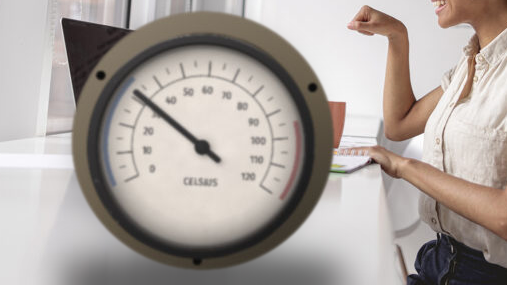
32.5
